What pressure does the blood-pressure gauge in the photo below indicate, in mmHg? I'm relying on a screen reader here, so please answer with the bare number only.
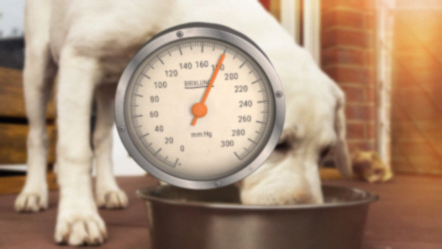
180
